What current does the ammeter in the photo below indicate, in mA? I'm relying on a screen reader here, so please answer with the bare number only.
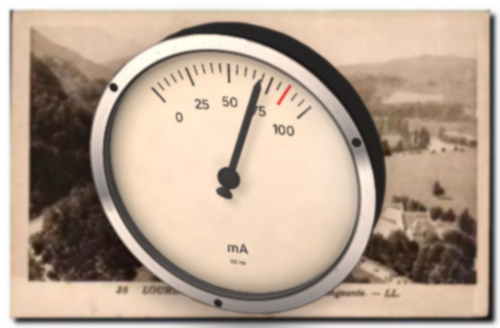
70
